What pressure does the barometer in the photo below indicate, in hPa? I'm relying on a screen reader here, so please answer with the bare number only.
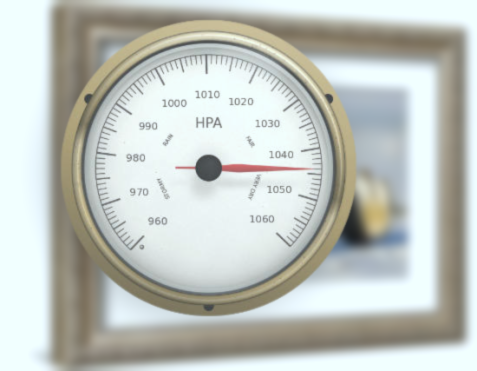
1044
